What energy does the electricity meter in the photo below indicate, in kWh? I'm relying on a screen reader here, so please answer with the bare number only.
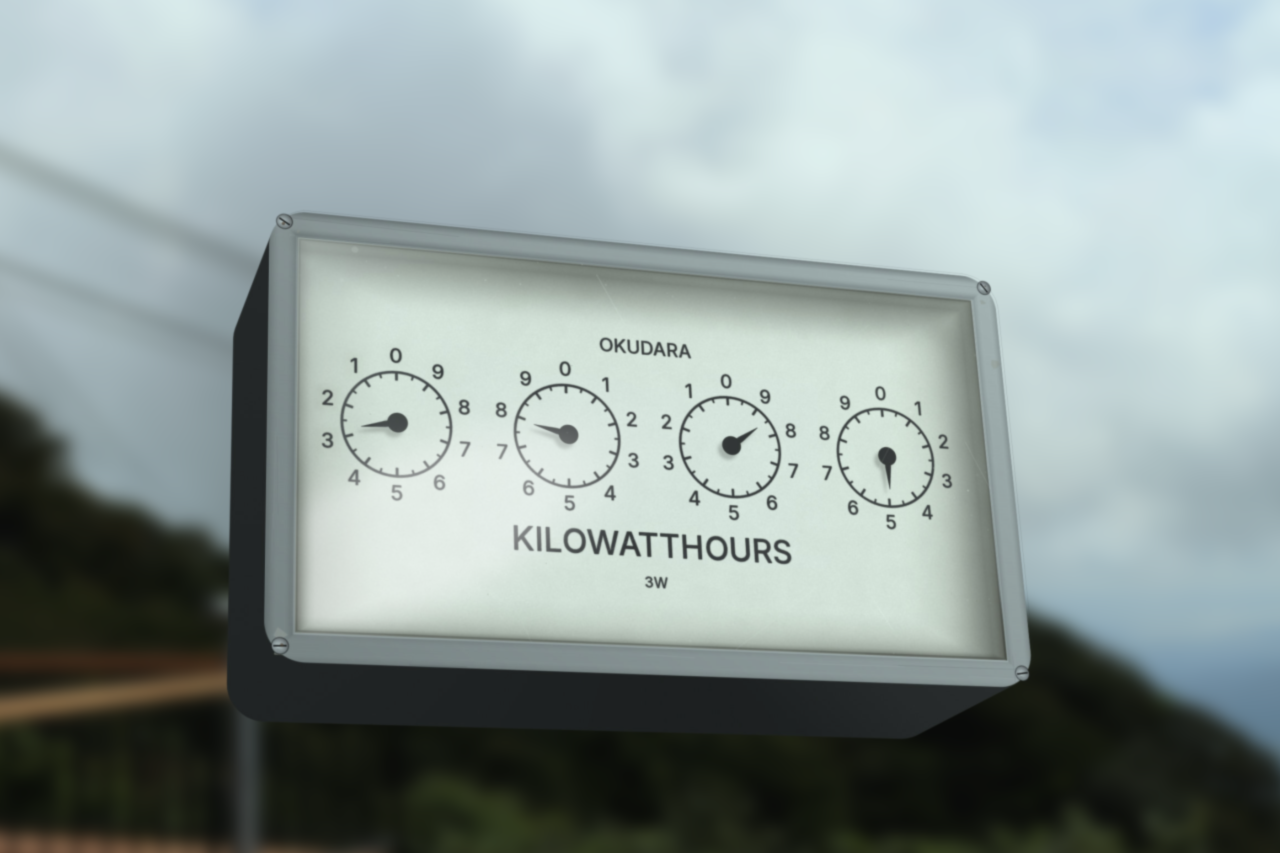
2785
